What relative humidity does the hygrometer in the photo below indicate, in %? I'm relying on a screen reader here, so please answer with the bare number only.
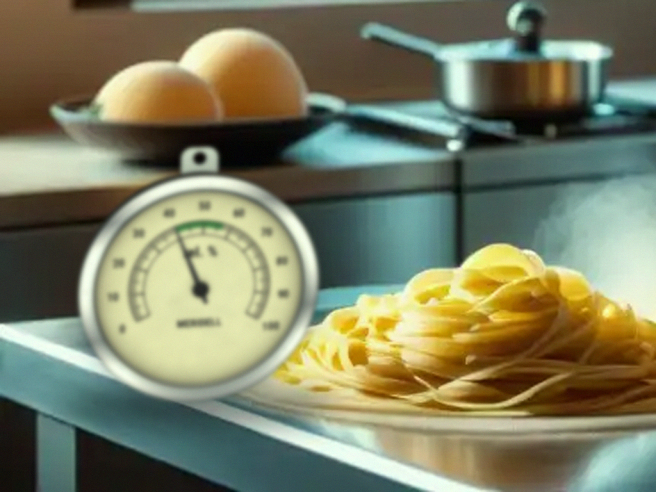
40
